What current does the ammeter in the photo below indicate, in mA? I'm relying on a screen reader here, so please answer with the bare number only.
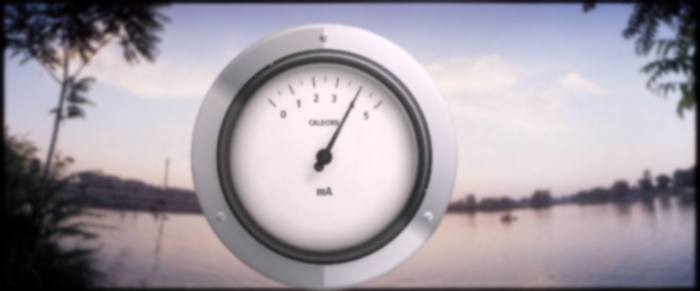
4
